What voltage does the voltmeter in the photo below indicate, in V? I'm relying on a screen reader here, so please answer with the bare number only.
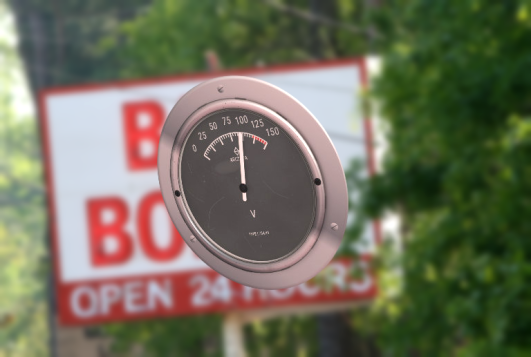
100
